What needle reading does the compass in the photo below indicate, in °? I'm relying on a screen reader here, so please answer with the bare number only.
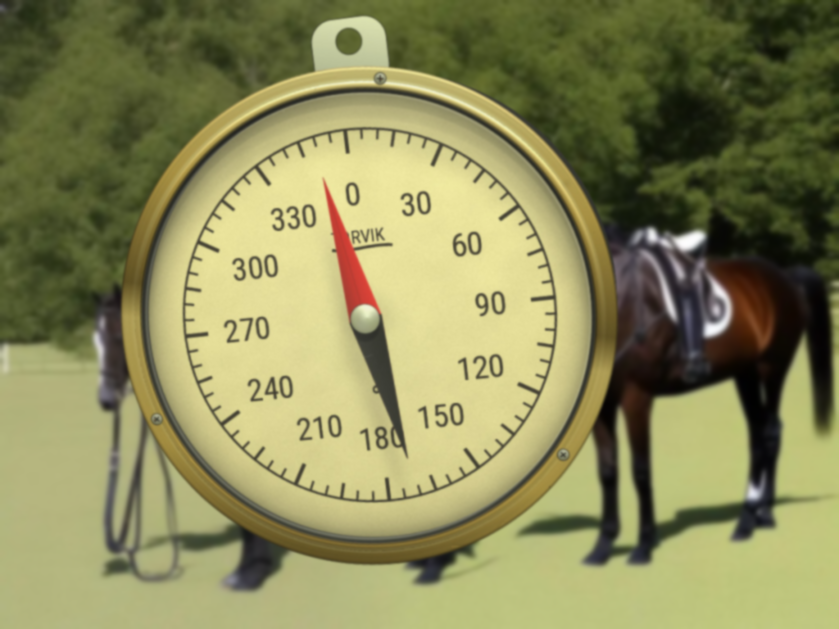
350
